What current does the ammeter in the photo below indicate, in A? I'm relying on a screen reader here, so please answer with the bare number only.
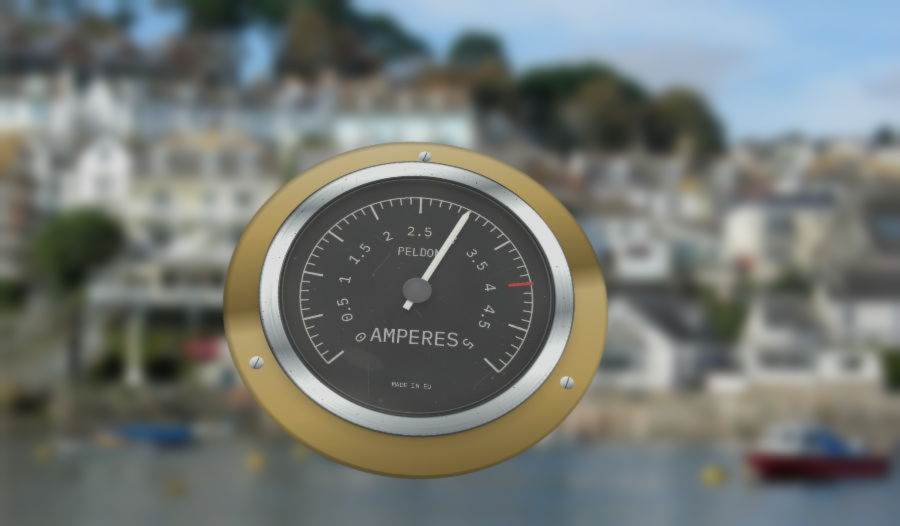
3
